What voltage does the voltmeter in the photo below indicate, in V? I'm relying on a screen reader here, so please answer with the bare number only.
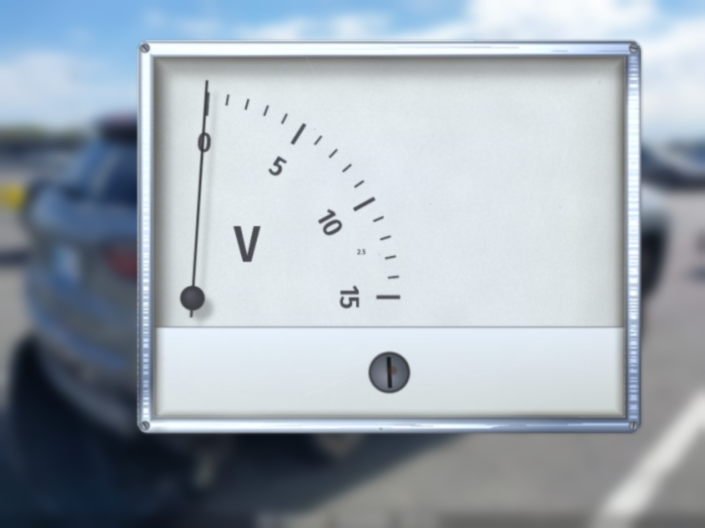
0
